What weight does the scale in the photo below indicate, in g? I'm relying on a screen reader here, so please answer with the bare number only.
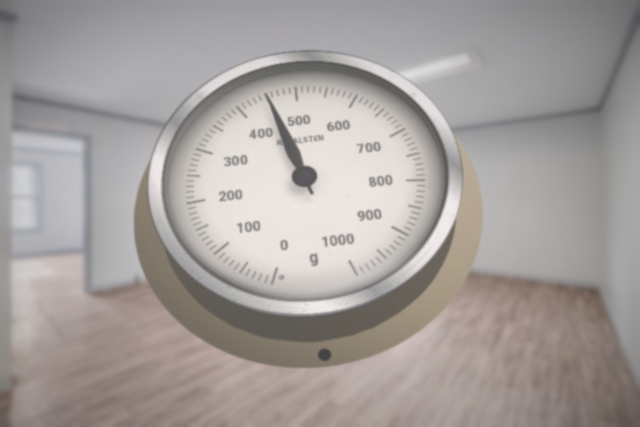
450
